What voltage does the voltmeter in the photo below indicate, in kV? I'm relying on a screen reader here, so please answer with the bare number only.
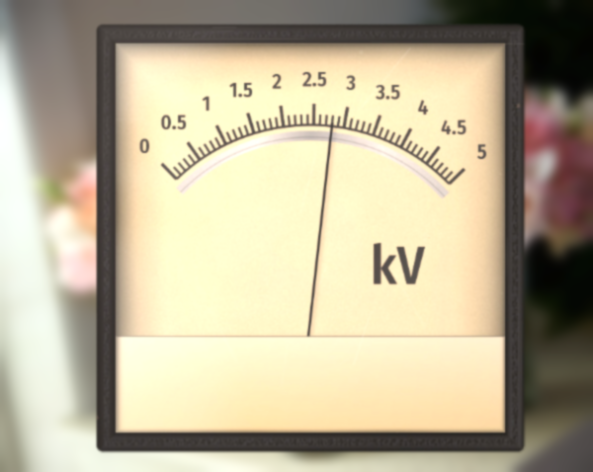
2.8
